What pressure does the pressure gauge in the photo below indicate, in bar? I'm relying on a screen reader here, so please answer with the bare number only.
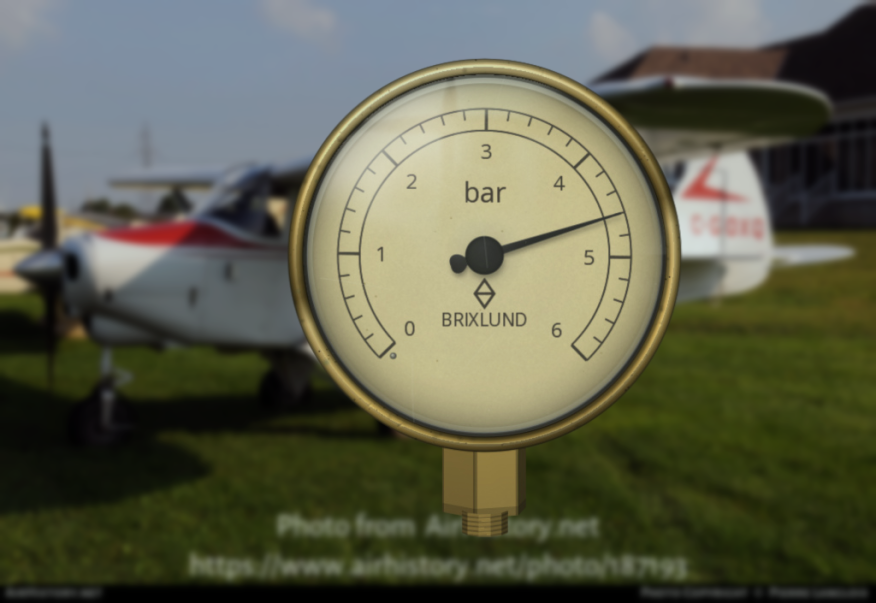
4.6
